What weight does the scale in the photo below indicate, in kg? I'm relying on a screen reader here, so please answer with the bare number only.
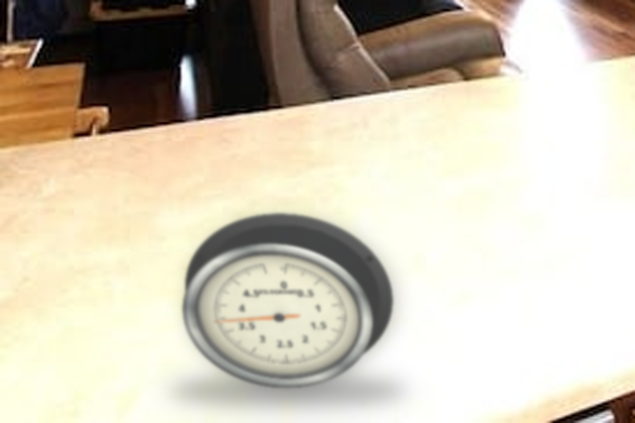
3.75
